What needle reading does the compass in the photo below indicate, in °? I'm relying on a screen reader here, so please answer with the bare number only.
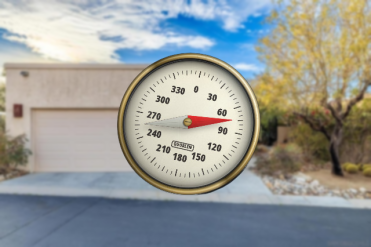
75
